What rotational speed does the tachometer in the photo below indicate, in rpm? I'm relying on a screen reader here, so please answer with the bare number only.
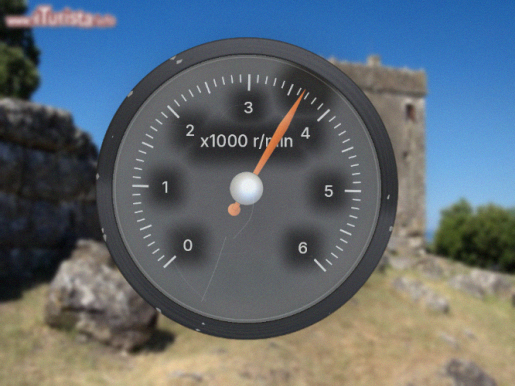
3650
